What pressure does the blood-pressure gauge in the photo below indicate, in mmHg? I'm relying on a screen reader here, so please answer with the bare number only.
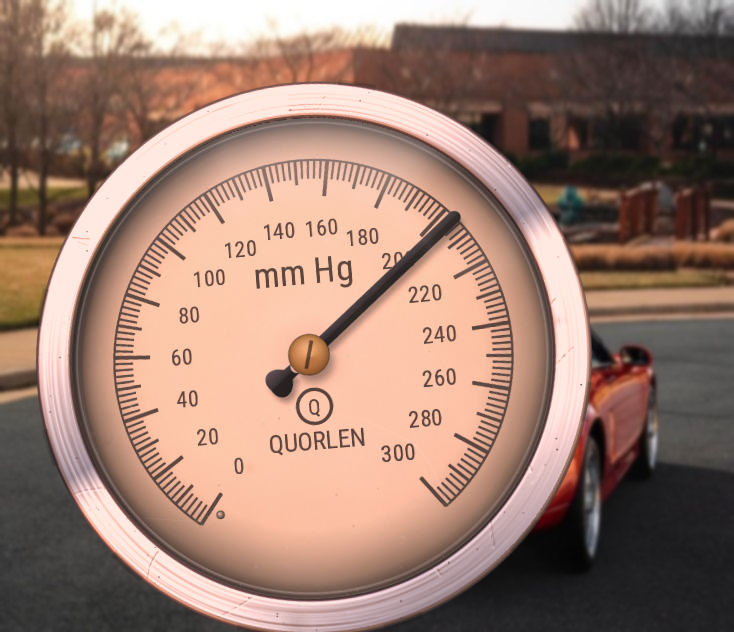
204
